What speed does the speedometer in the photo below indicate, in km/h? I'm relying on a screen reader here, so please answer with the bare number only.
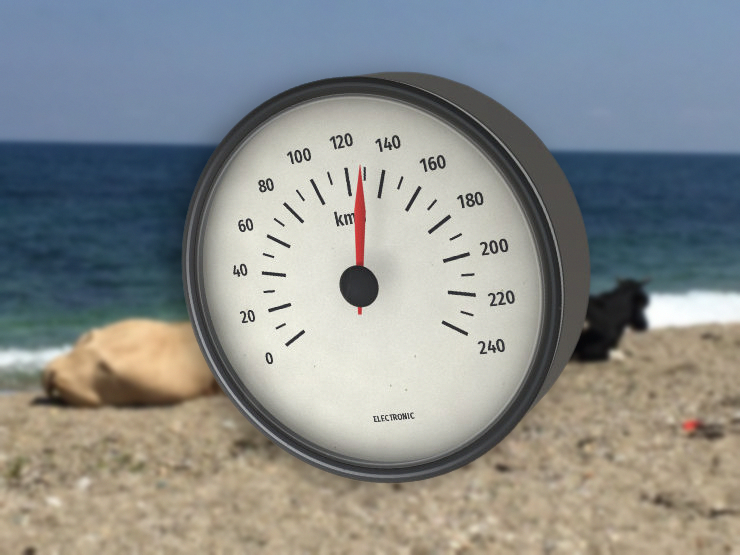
130
